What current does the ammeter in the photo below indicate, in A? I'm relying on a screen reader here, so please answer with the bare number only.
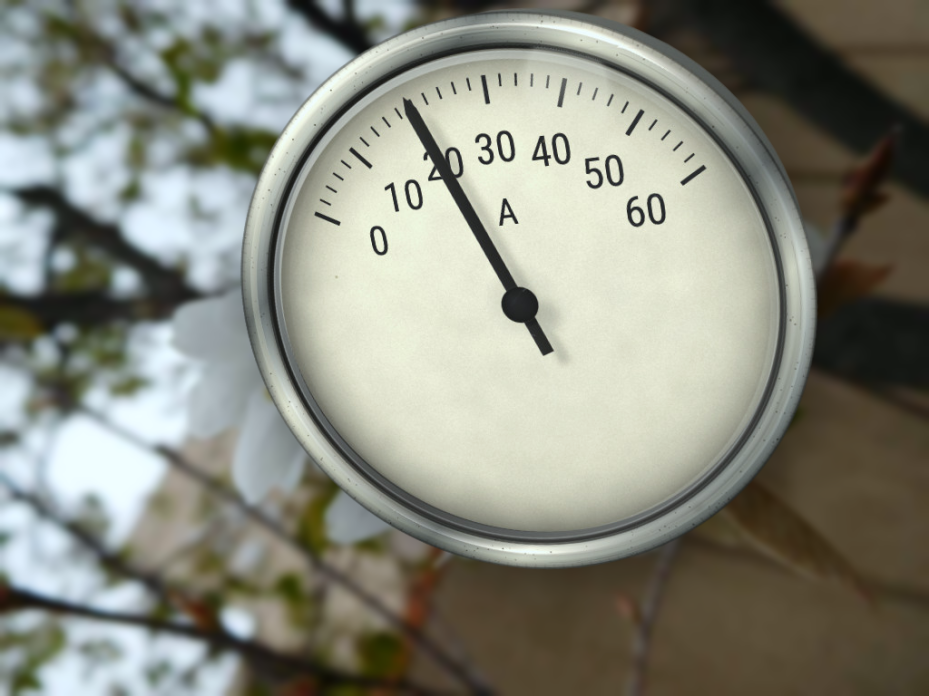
20
